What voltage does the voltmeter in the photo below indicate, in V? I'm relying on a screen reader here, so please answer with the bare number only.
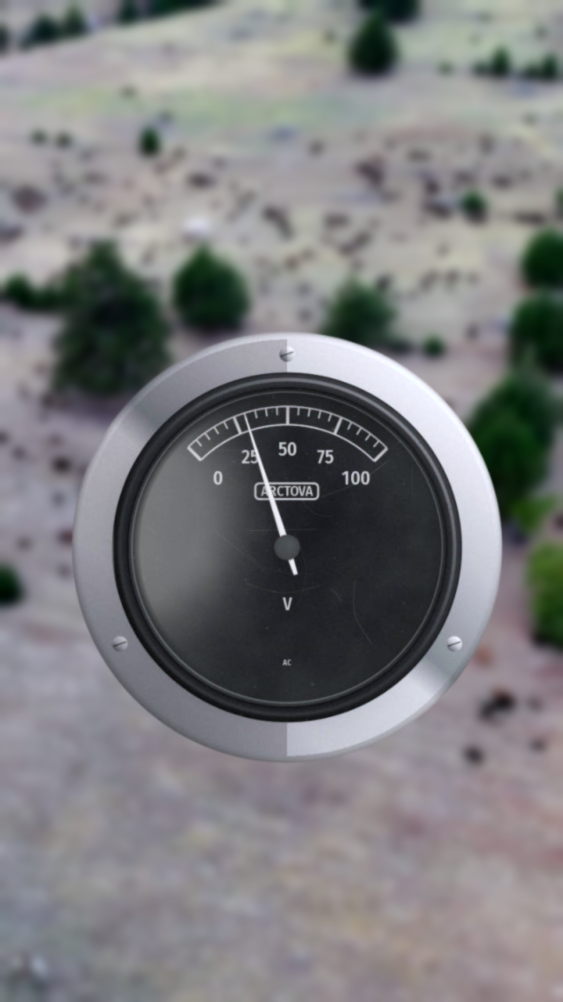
30
